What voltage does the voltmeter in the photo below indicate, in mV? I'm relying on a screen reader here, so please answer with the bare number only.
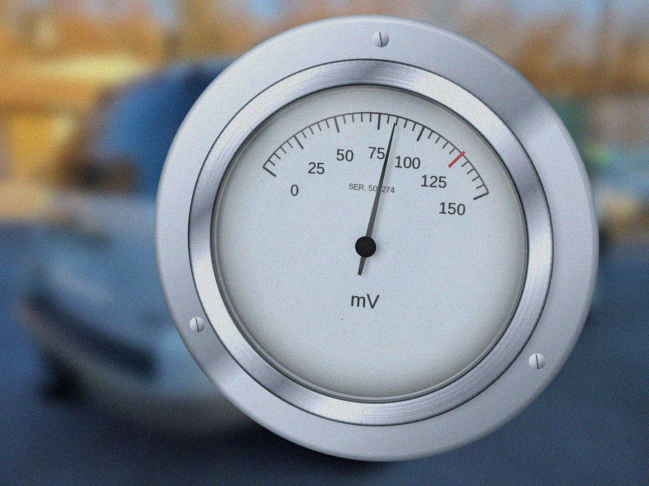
85
